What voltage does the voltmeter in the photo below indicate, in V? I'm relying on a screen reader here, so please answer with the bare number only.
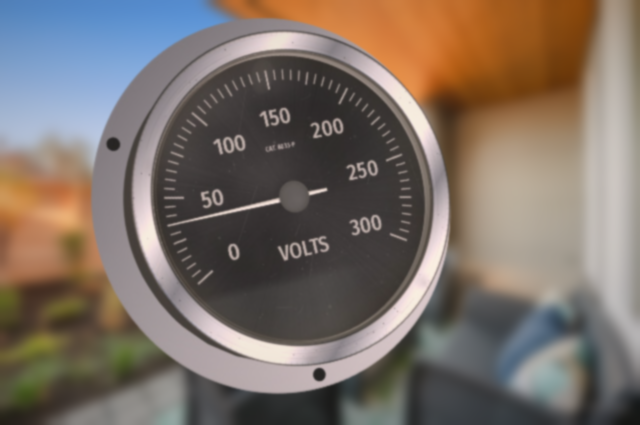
35
